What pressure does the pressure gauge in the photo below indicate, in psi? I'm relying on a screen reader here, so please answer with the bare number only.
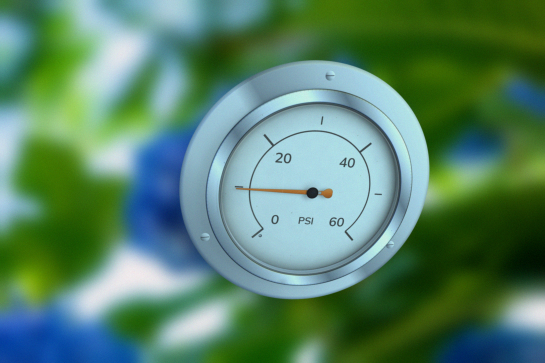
10
